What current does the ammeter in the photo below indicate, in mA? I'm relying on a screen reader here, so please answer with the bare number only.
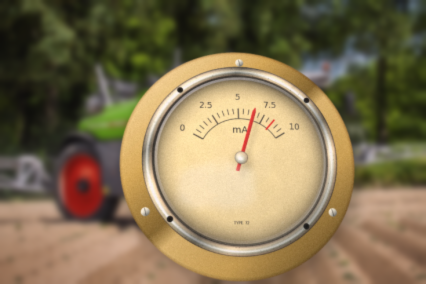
6.5
